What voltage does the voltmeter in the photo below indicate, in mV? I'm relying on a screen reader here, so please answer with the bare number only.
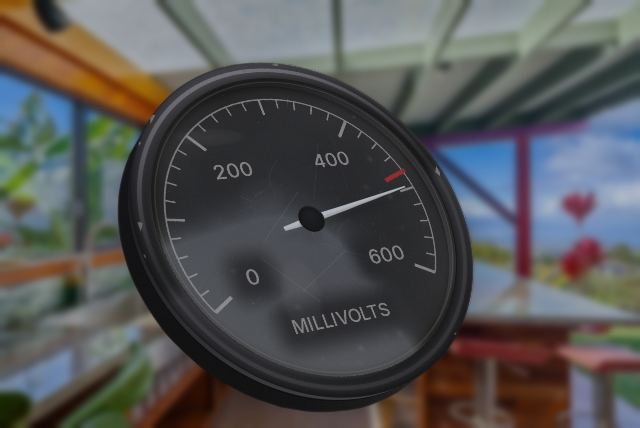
500
